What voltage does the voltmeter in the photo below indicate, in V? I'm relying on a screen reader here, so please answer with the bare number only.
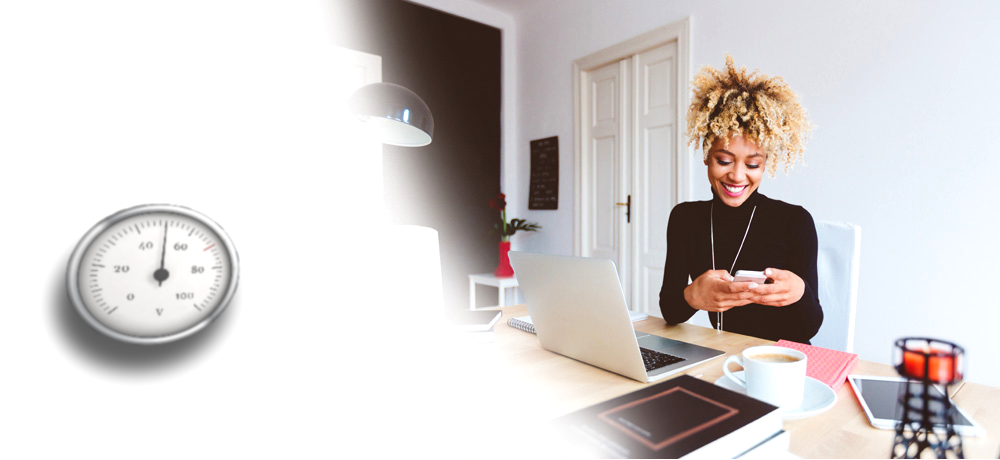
50
